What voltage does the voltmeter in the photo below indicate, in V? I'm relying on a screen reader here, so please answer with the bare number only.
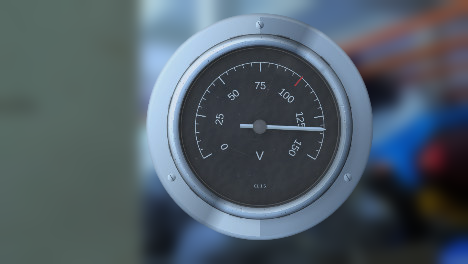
132.5
